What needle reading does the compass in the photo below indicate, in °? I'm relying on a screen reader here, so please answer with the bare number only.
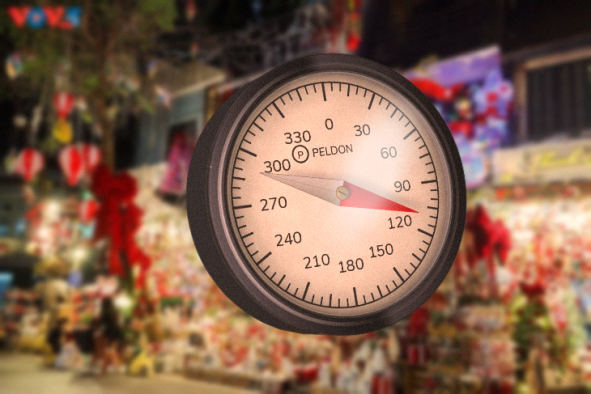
110
